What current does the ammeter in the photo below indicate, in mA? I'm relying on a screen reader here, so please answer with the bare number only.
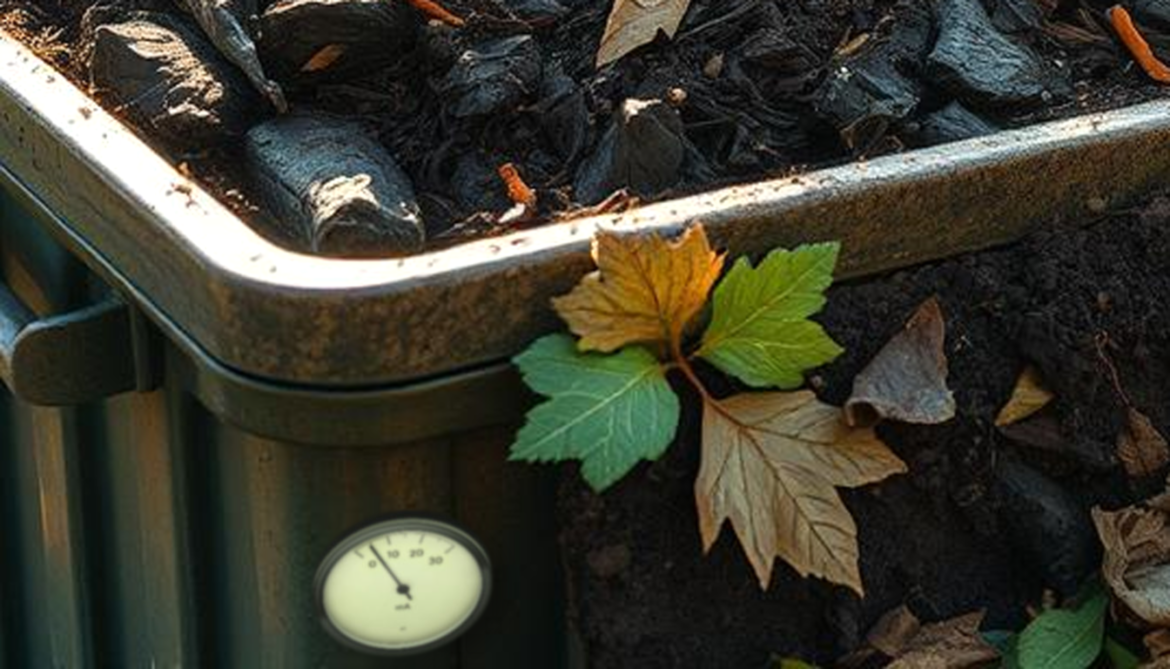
5
